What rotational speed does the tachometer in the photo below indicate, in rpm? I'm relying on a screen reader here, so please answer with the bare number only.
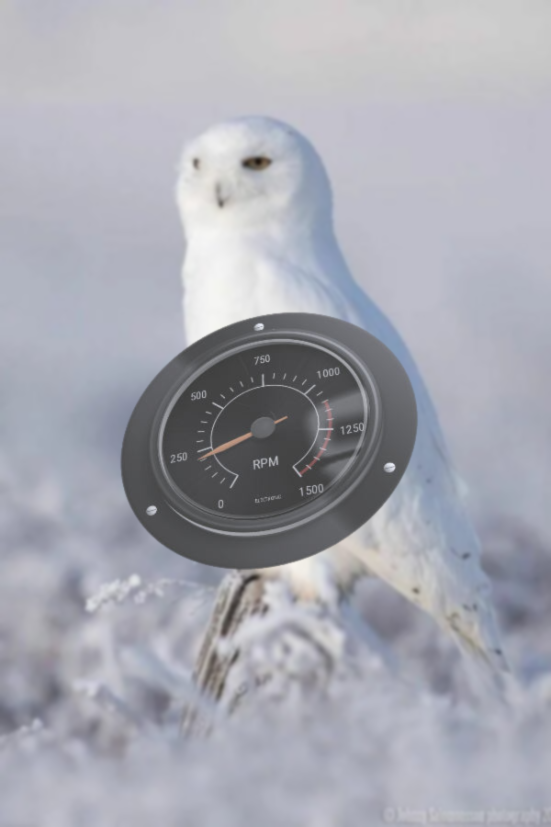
200
